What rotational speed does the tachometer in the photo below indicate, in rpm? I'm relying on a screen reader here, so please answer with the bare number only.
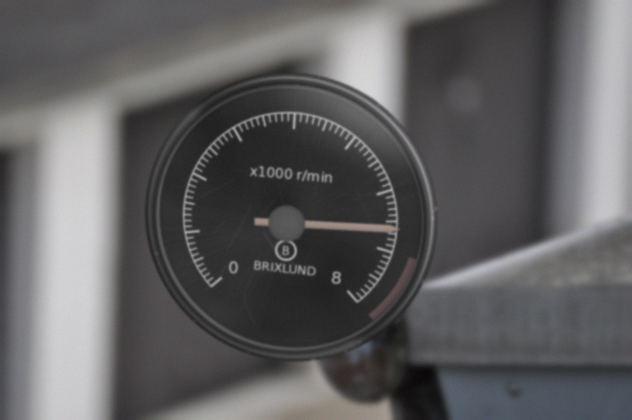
6600
